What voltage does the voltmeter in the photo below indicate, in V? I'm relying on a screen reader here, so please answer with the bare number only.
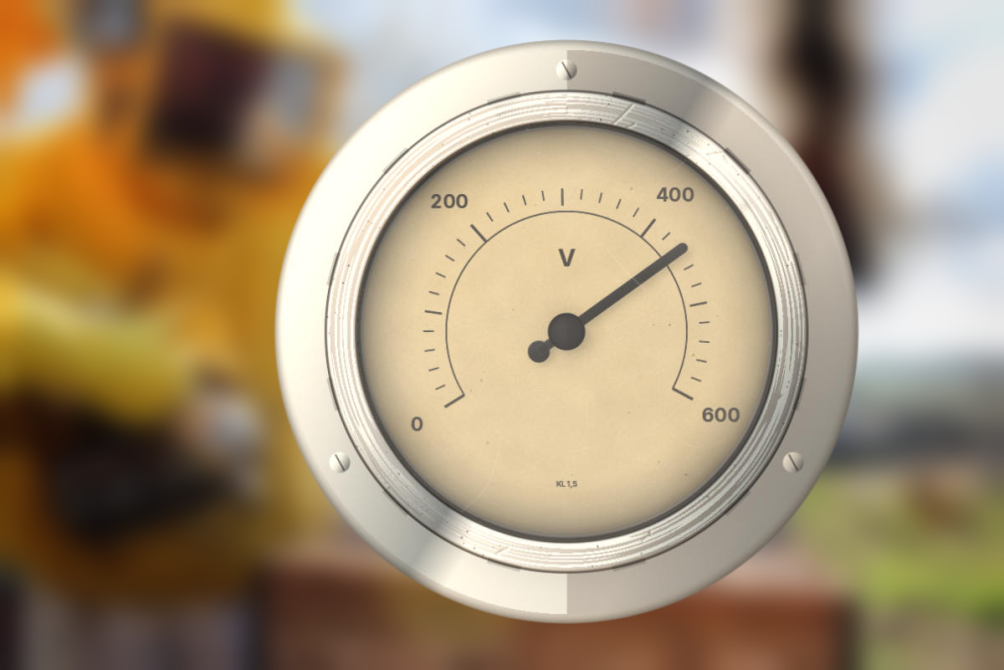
440
